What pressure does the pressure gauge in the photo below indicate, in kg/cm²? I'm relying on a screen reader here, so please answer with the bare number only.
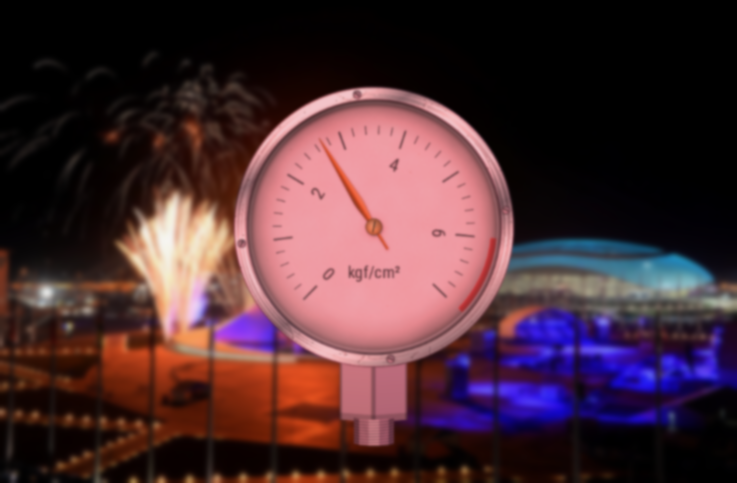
2.7
